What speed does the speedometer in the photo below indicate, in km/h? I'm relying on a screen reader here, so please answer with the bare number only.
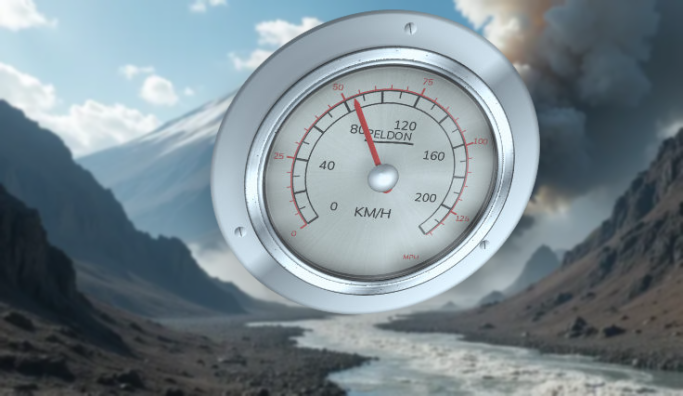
85
